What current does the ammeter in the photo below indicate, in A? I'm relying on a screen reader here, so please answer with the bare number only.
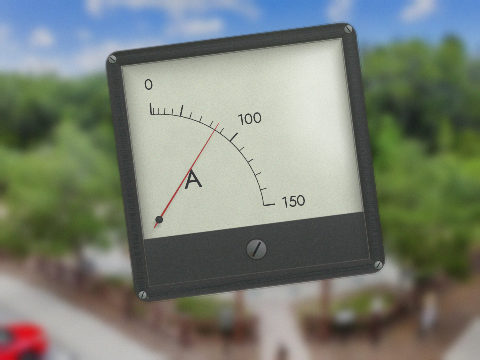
85
